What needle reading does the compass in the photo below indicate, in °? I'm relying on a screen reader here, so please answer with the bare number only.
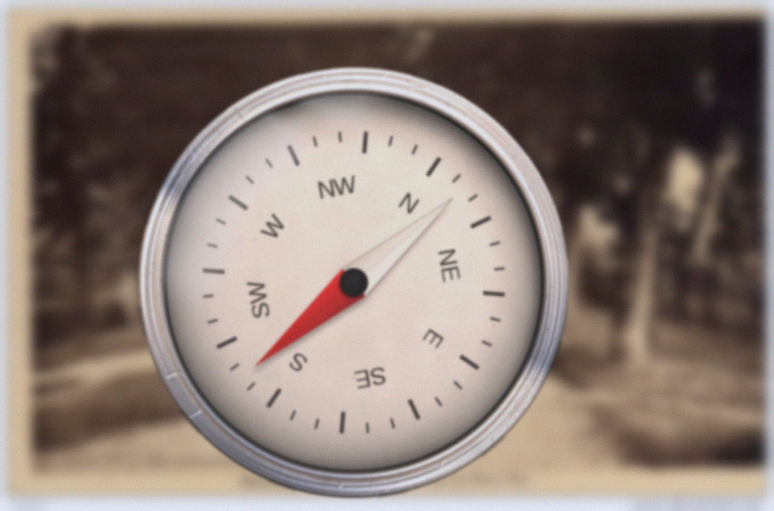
195
